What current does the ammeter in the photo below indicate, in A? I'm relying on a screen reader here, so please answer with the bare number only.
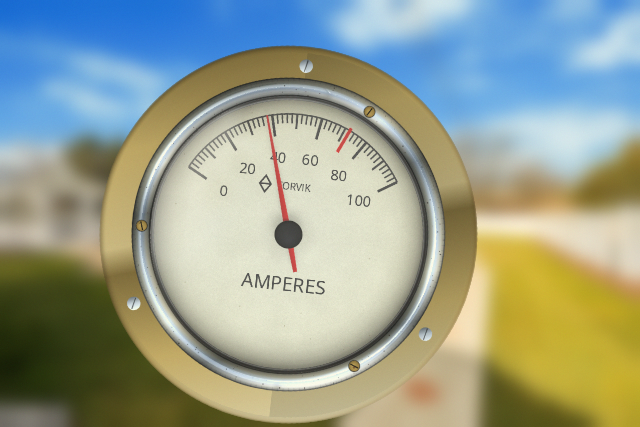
38
